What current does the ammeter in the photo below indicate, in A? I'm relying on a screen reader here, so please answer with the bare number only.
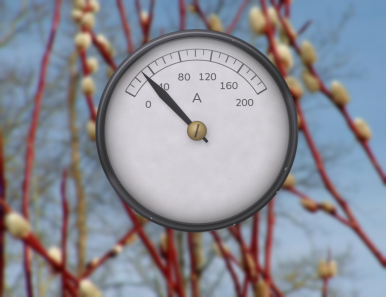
30
